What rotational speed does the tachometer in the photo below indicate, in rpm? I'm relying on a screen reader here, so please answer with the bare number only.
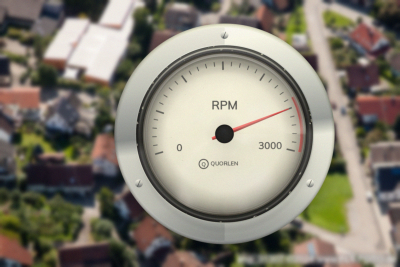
2500
